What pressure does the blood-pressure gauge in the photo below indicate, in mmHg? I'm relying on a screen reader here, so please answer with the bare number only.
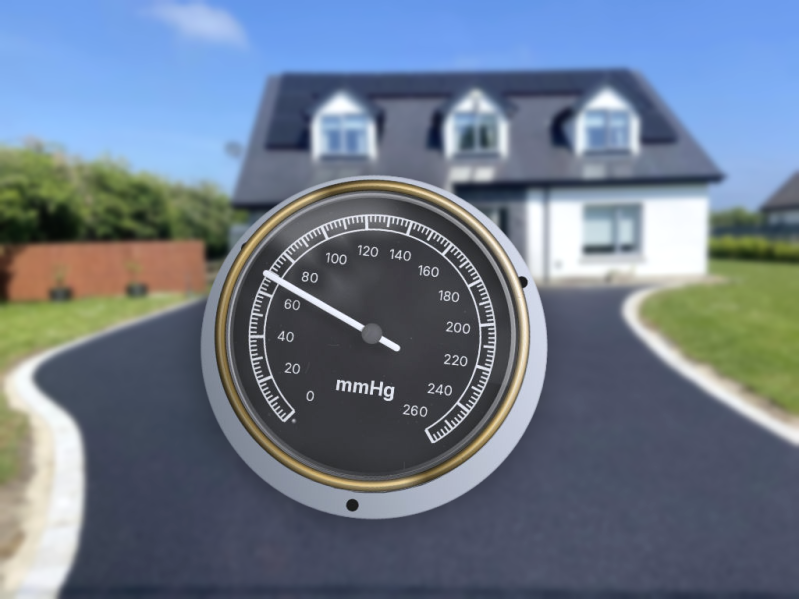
68
